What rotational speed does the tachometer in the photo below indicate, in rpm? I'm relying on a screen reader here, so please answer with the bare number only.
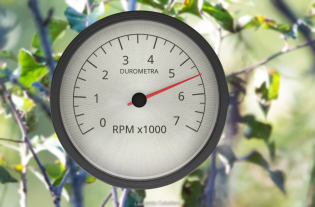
5500
